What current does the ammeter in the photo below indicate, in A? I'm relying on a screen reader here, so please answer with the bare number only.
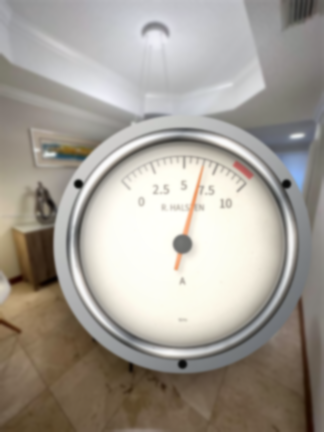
6.5
